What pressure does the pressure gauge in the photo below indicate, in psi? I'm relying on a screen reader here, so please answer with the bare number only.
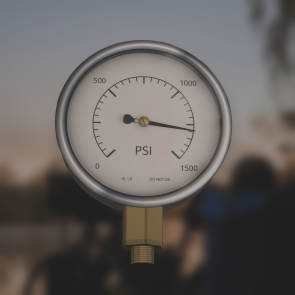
1300
